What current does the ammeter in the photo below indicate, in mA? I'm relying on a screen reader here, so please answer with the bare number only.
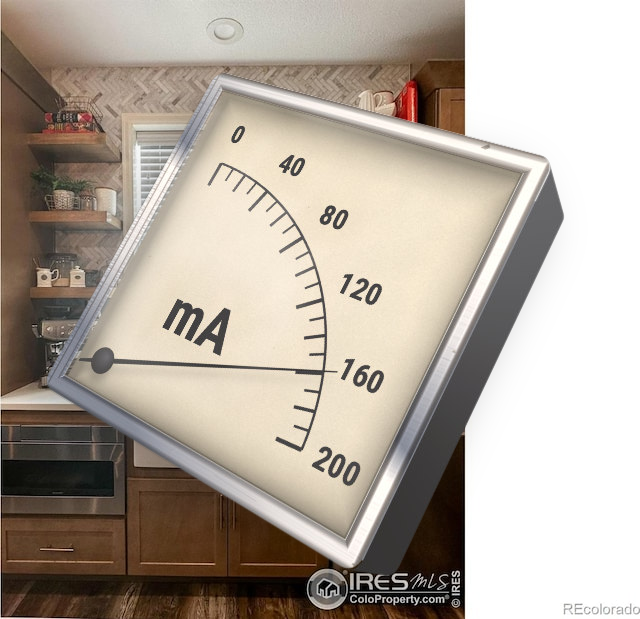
160
